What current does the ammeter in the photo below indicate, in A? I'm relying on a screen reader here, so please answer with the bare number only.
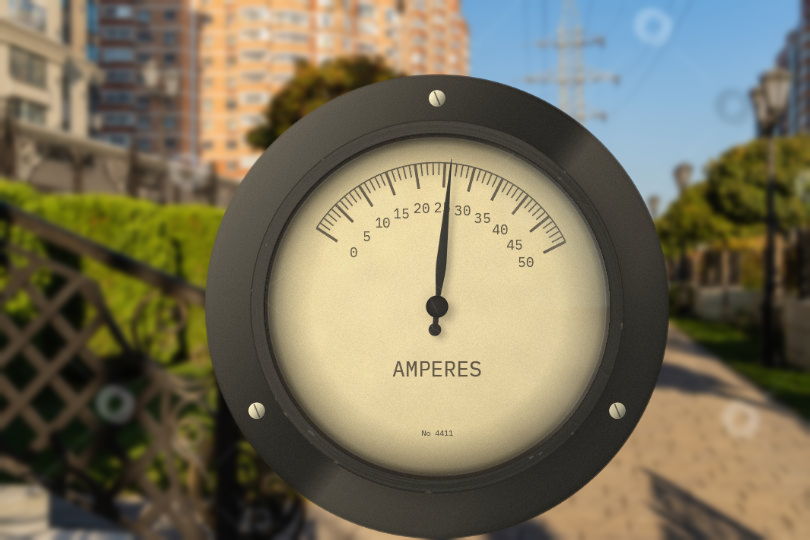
26
